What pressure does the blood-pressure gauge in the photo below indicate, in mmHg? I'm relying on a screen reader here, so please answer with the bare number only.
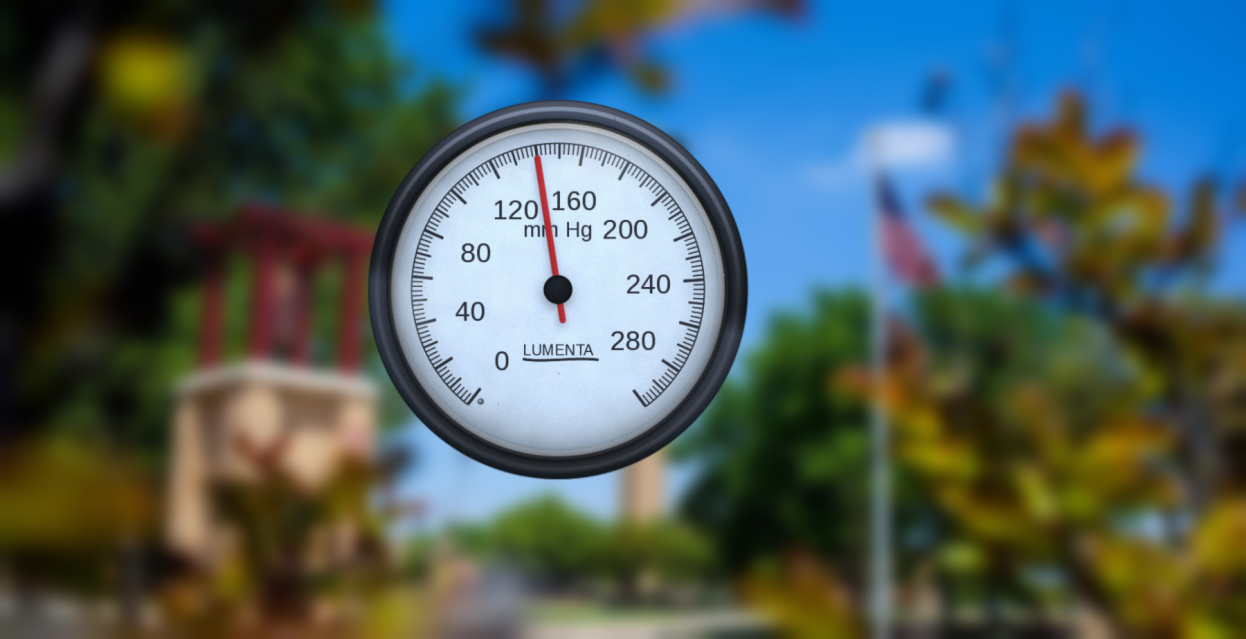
140
